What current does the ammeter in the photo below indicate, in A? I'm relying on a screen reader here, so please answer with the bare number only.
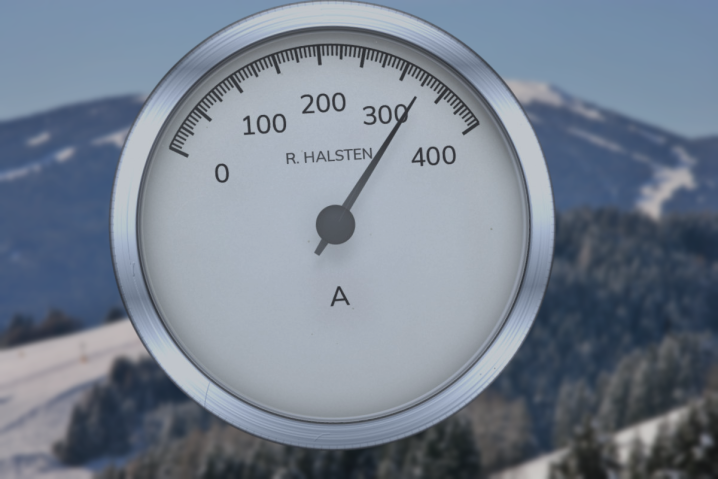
325
